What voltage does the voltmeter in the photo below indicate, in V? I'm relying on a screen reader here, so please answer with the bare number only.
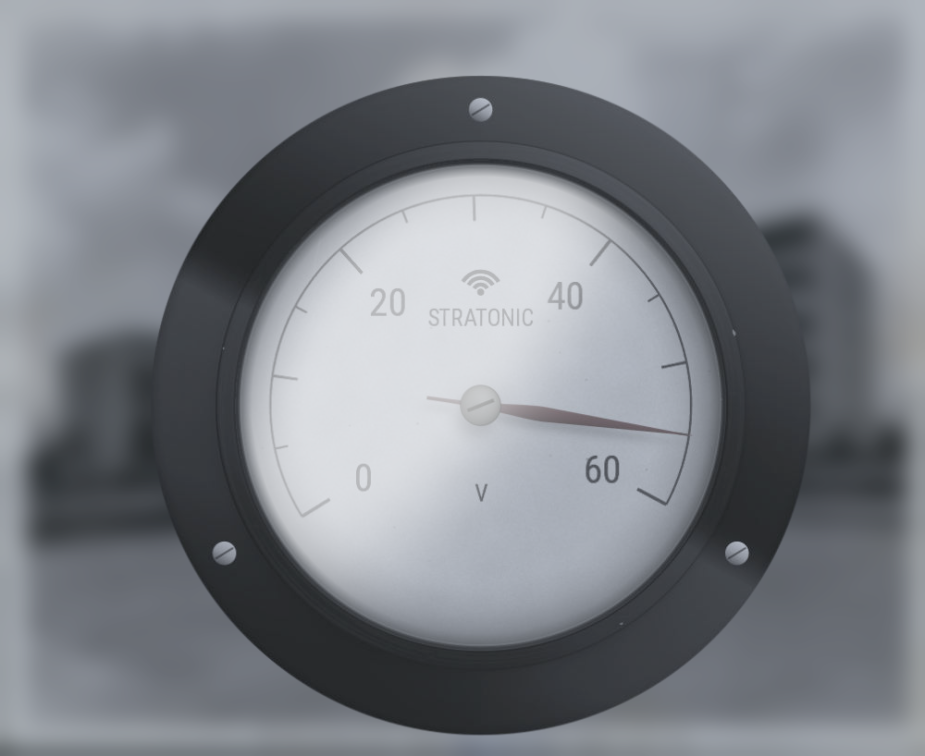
55
